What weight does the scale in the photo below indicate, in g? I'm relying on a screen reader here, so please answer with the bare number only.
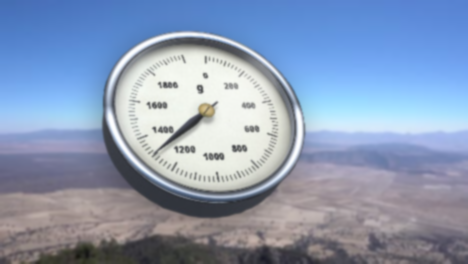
1300
